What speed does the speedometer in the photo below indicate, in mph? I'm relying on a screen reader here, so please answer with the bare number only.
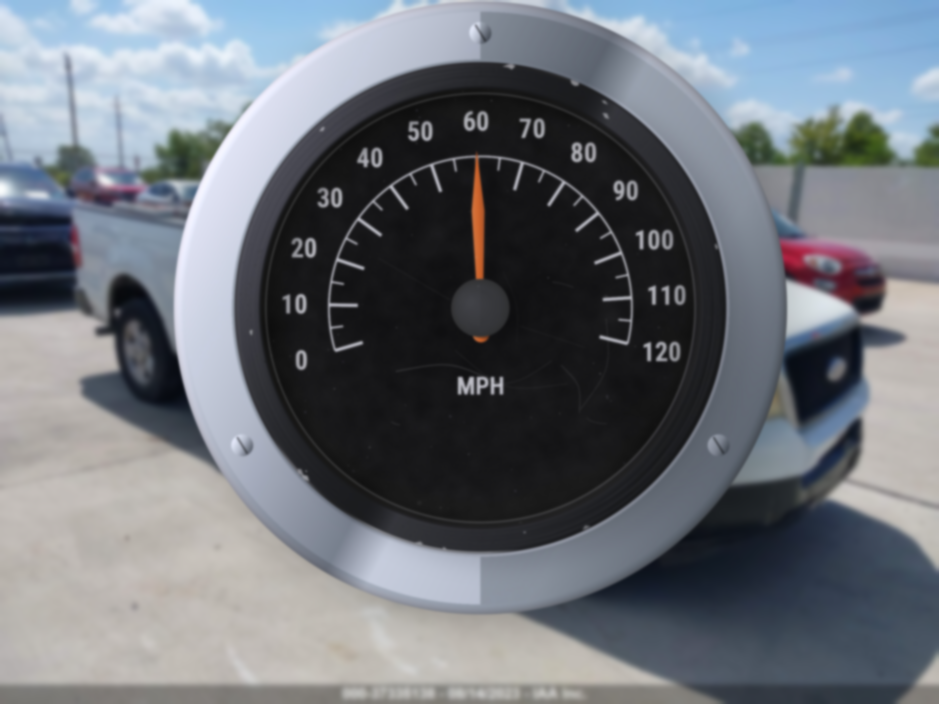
60
